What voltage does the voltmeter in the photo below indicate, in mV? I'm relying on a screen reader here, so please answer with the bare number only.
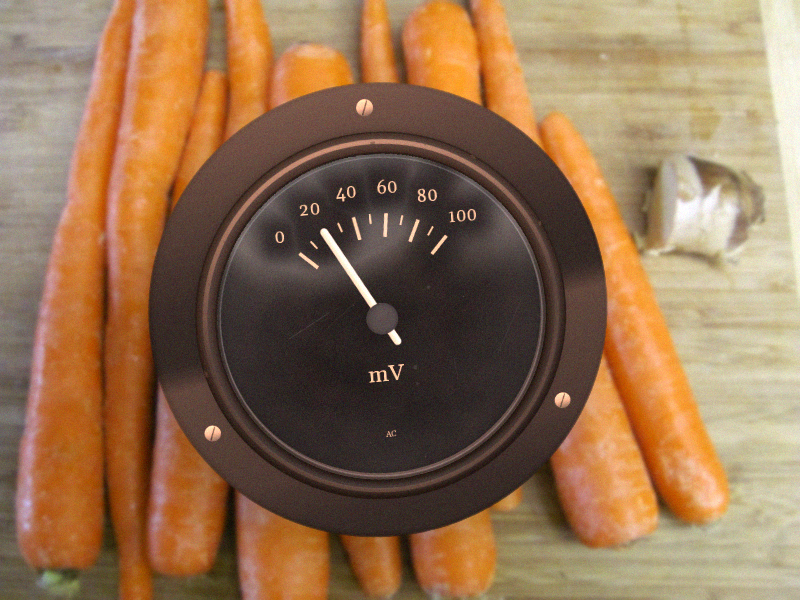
20
